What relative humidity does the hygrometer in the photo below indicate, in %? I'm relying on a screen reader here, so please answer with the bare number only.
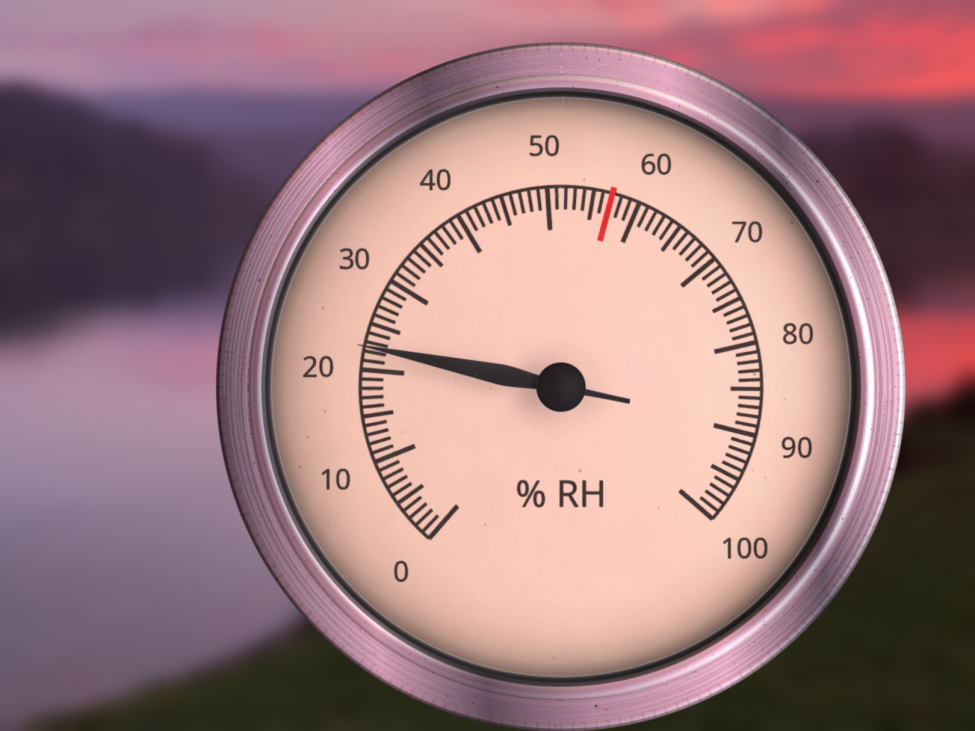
22.5
